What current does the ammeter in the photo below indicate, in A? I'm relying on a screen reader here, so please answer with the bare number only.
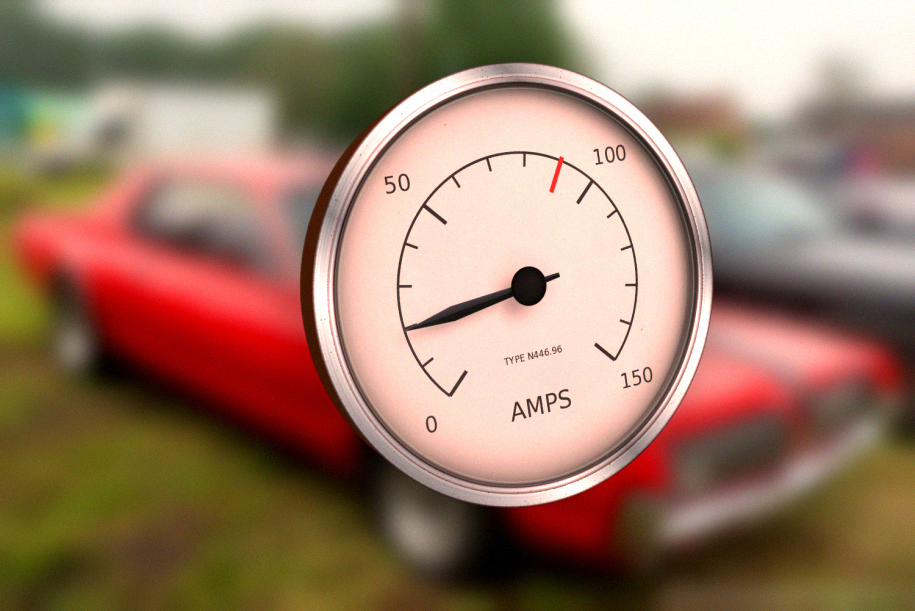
20
